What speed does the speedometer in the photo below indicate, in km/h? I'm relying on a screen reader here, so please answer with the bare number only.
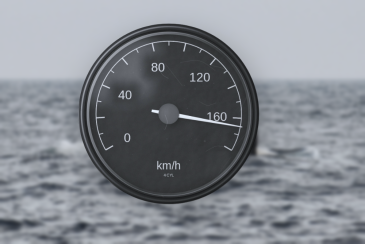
165
